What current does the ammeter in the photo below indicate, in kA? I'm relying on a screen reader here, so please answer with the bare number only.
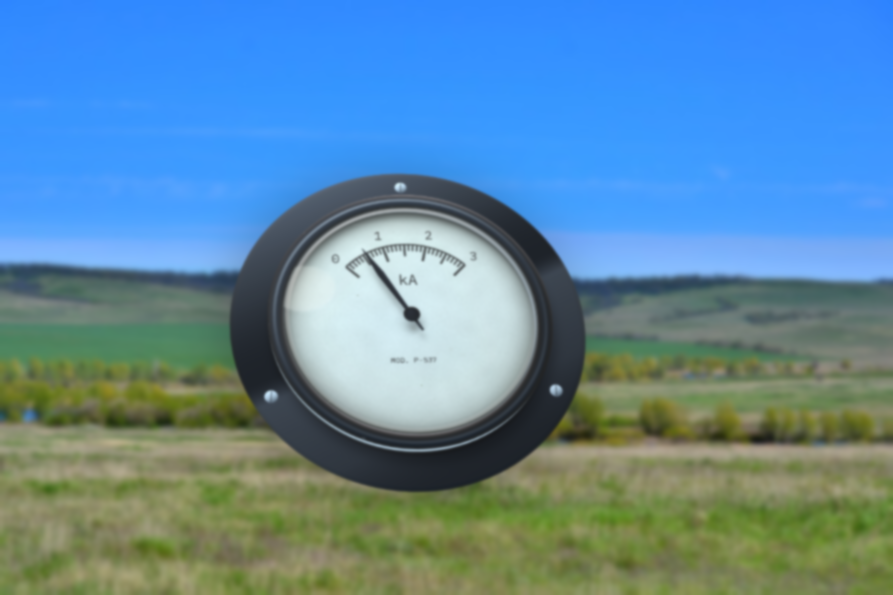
0.5
